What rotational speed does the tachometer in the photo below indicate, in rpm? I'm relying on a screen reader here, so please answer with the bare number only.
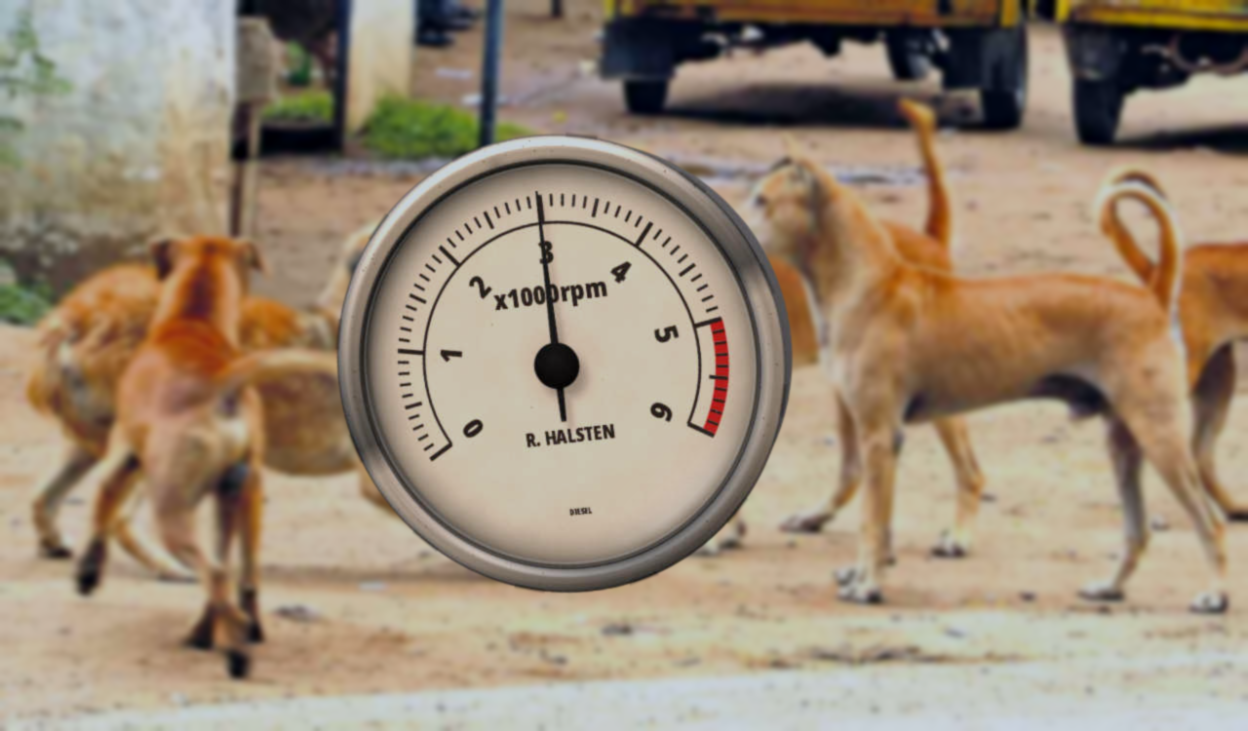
3000
